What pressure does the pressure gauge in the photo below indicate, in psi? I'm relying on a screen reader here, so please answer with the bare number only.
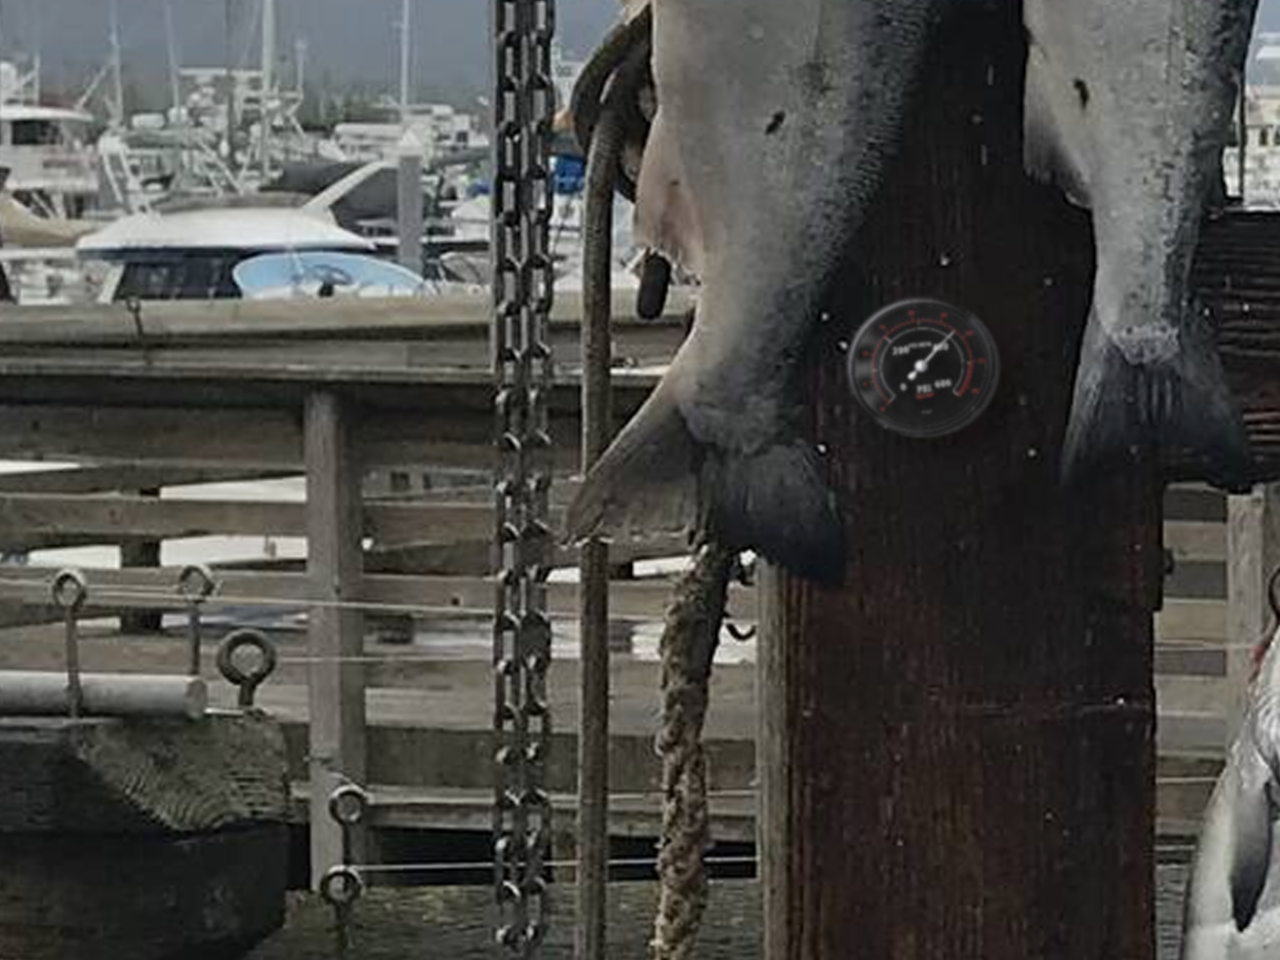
400
